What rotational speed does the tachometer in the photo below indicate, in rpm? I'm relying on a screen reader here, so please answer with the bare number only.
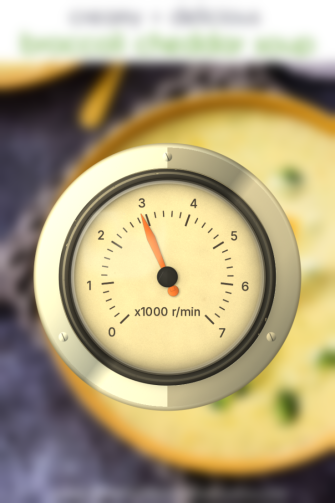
2900
